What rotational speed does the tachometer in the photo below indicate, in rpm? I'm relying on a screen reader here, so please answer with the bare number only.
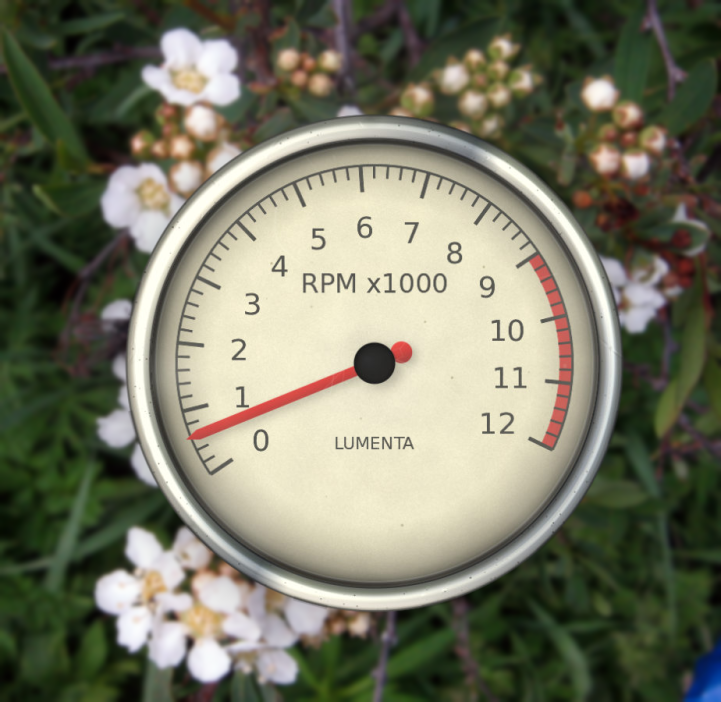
600
